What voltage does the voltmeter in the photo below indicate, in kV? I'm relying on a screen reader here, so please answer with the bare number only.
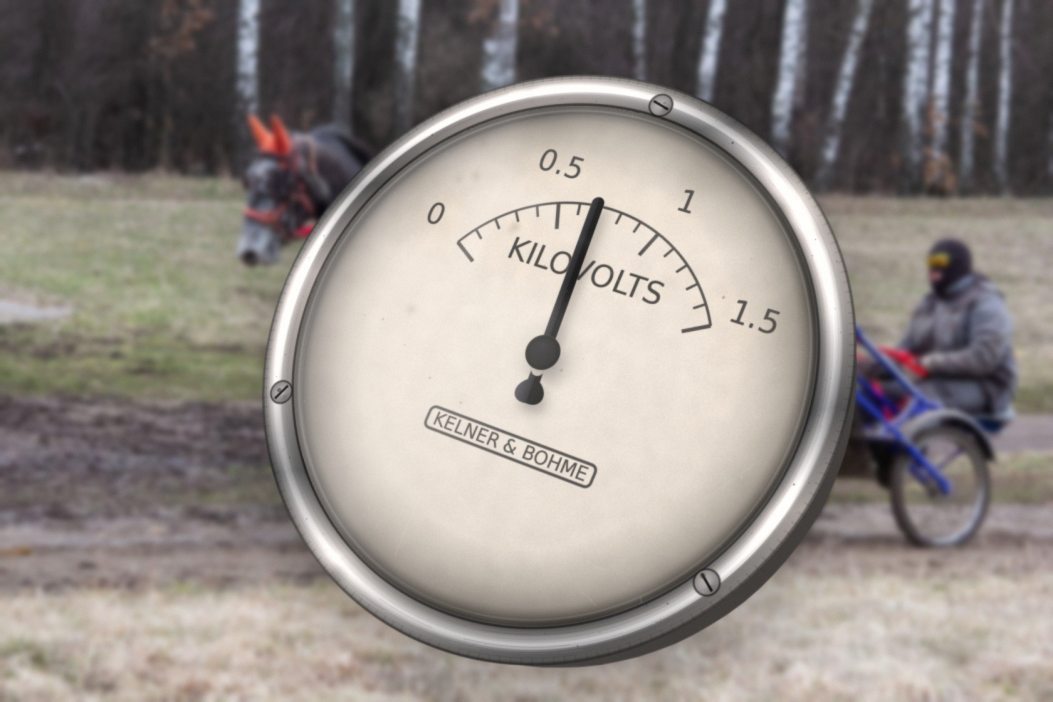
0.7
